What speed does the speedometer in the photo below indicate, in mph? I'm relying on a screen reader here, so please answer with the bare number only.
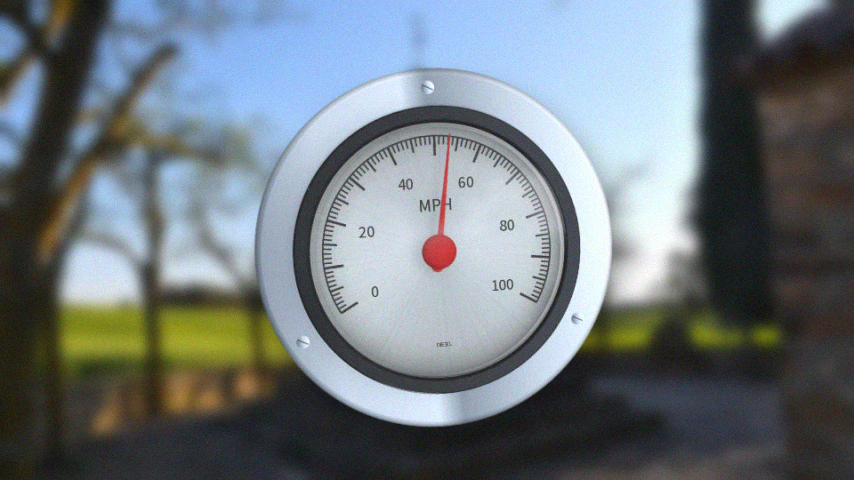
53
